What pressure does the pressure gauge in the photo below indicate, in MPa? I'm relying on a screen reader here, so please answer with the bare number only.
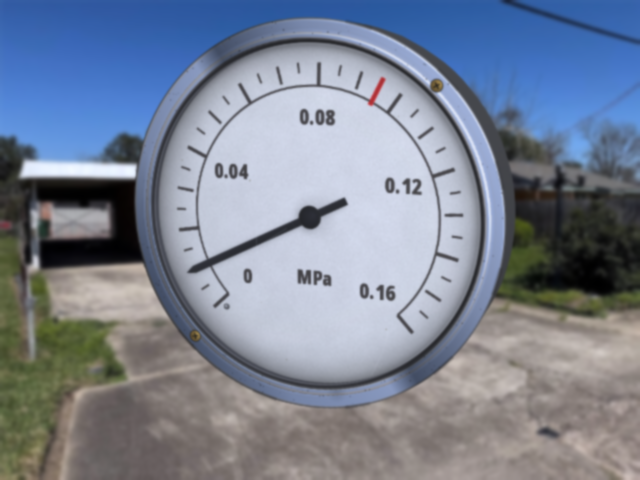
0.01
